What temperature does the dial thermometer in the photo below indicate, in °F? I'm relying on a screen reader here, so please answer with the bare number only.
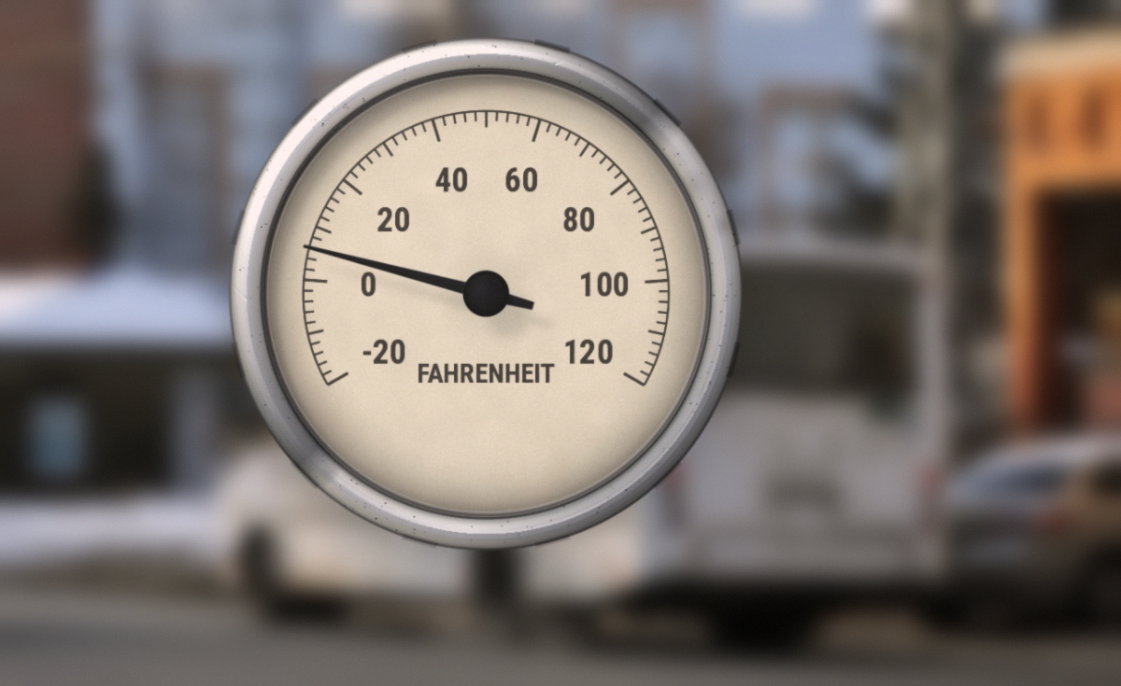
6
